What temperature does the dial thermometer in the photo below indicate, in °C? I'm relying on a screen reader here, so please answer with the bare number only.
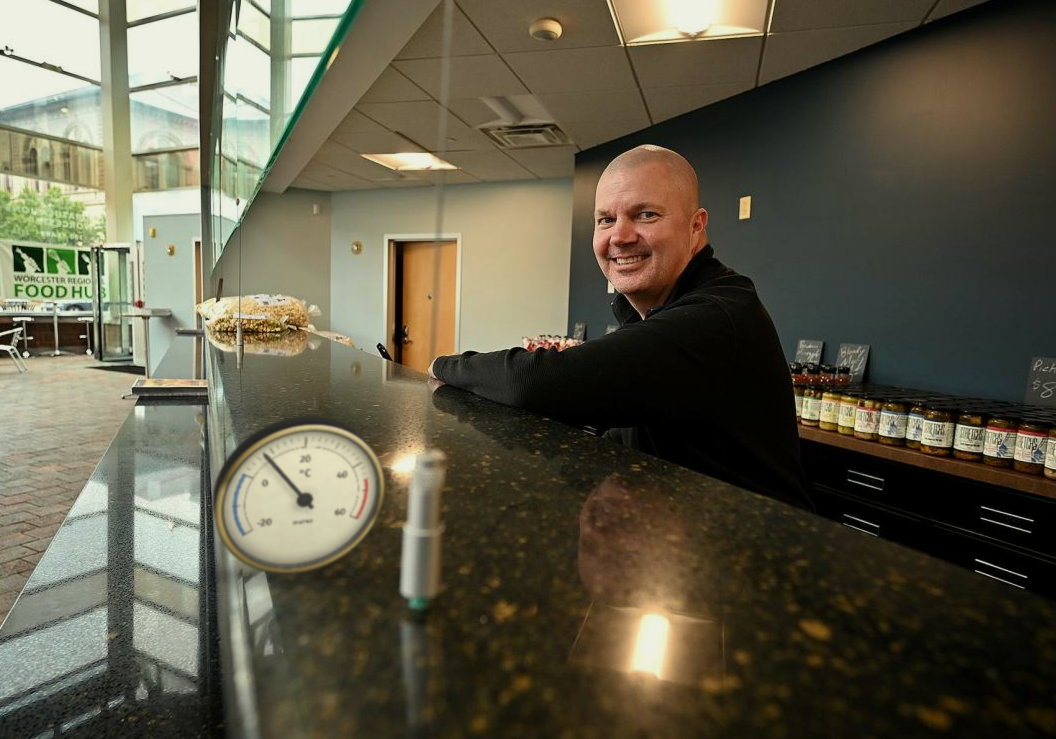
8
